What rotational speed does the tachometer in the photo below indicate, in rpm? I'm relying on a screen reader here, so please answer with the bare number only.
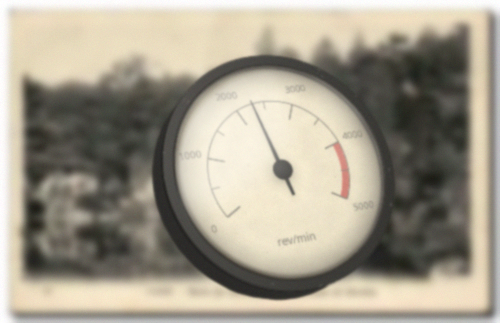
2250
